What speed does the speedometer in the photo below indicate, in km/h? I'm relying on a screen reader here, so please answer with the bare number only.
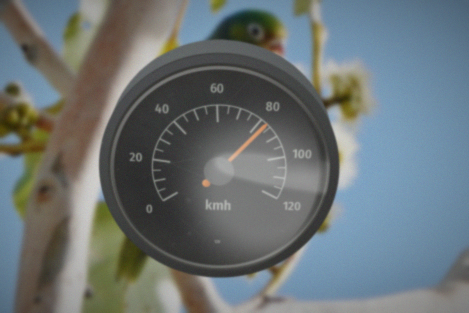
82.5
